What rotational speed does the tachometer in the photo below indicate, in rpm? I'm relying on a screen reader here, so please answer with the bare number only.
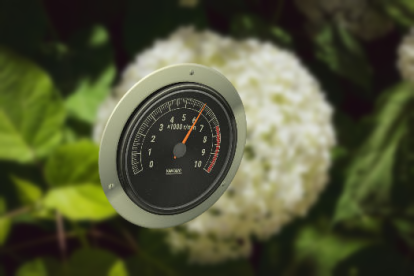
6000
